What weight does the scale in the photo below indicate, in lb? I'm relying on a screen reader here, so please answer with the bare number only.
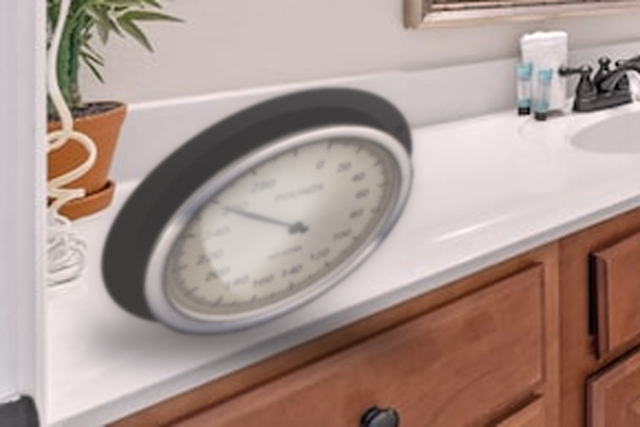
260
